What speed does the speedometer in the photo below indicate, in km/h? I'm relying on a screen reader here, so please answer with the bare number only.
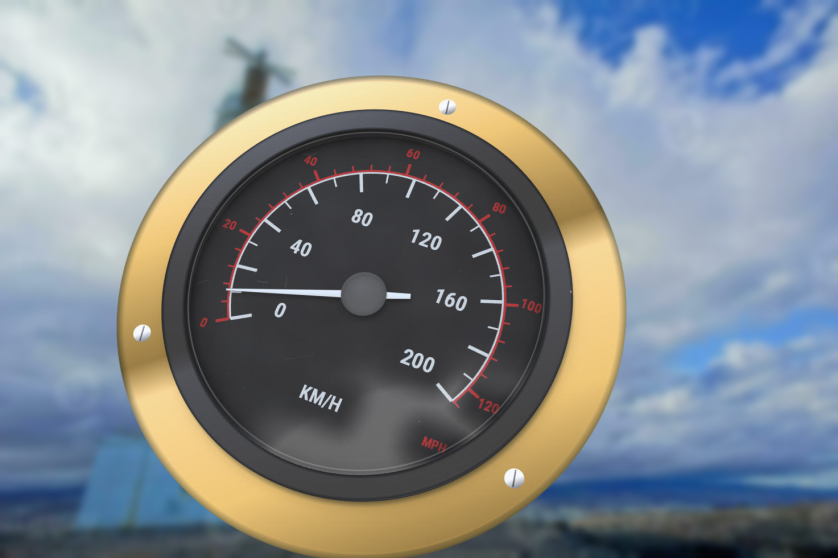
10
